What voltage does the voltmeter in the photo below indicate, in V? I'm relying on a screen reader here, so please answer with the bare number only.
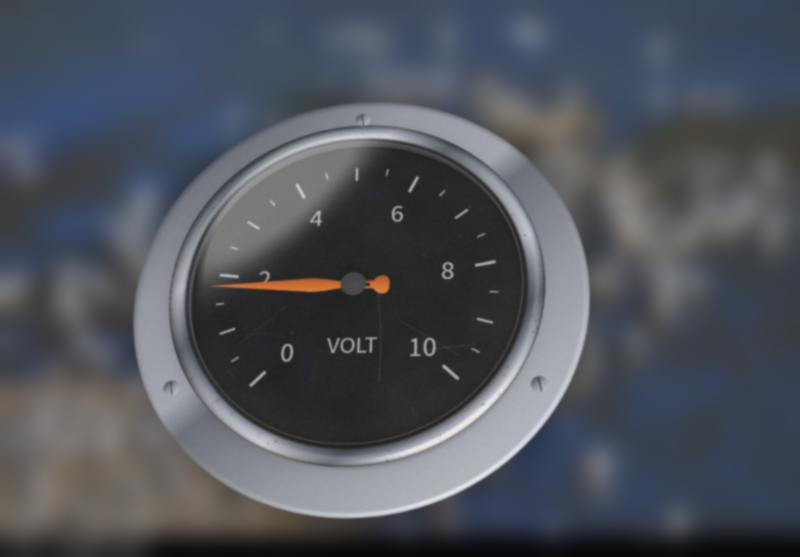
1.75
